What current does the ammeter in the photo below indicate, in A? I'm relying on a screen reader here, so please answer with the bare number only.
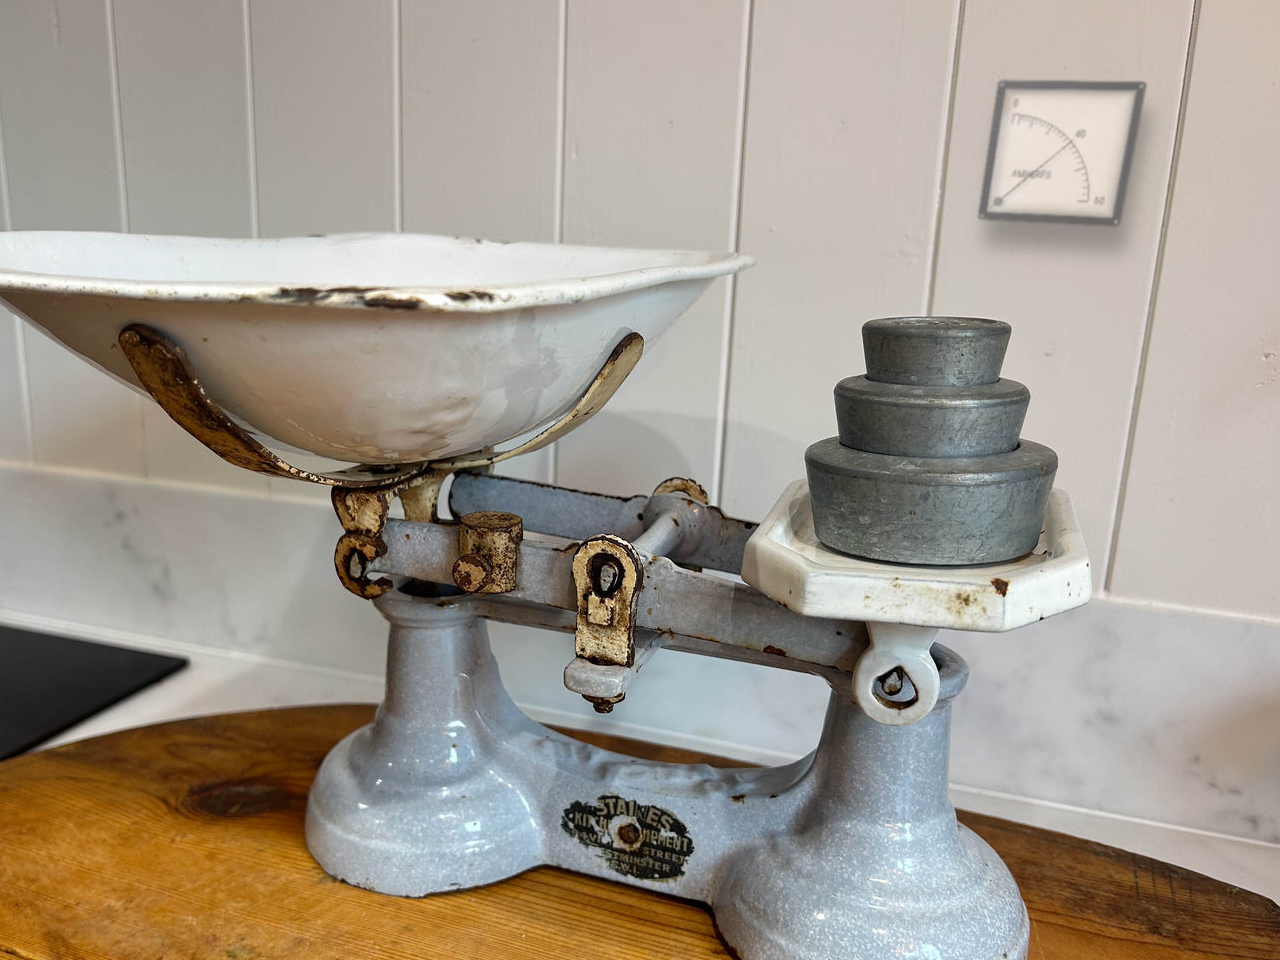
40
